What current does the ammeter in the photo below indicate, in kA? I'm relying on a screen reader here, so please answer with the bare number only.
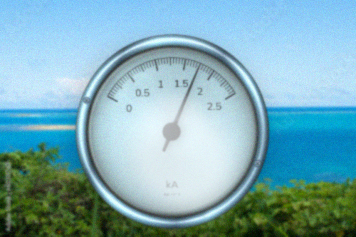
1.75
